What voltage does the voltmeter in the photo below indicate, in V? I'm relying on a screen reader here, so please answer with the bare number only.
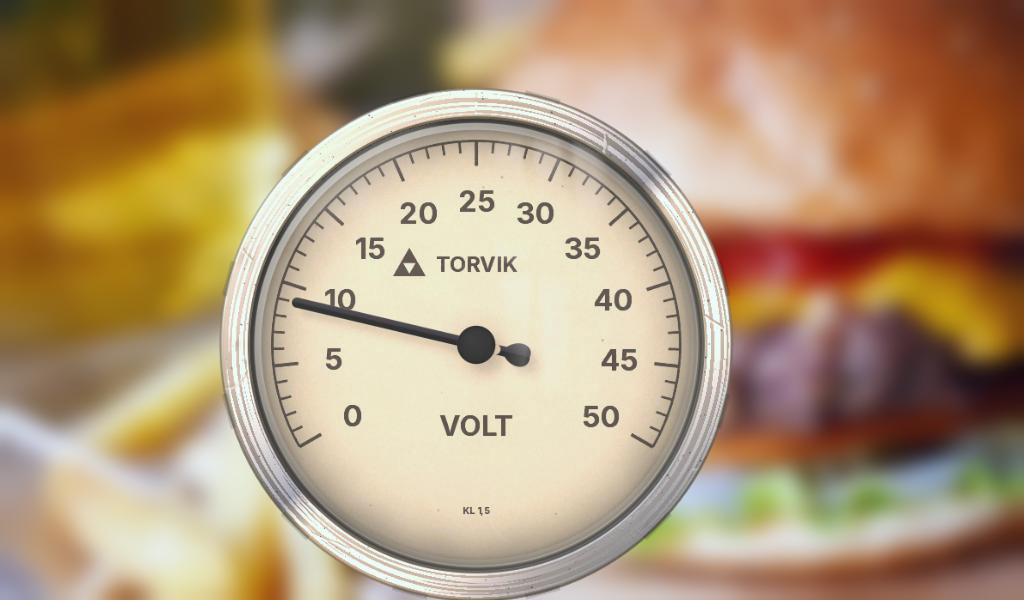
9
